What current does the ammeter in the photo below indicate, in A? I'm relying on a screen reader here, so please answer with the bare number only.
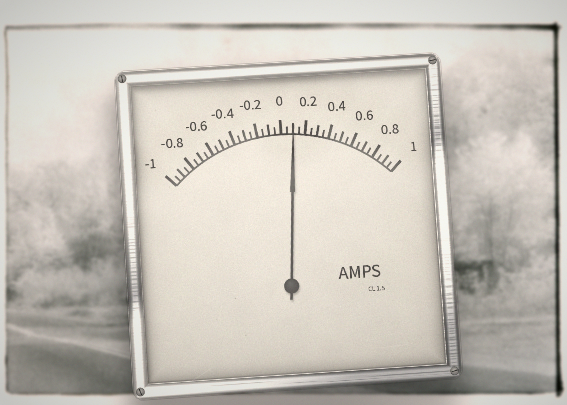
0.1
